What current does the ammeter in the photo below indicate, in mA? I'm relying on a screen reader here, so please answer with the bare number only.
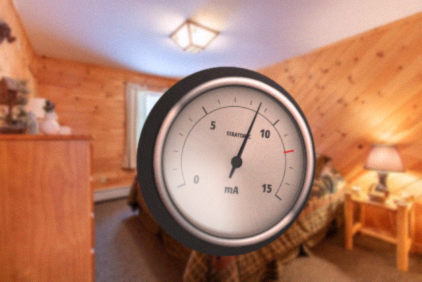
8.5
